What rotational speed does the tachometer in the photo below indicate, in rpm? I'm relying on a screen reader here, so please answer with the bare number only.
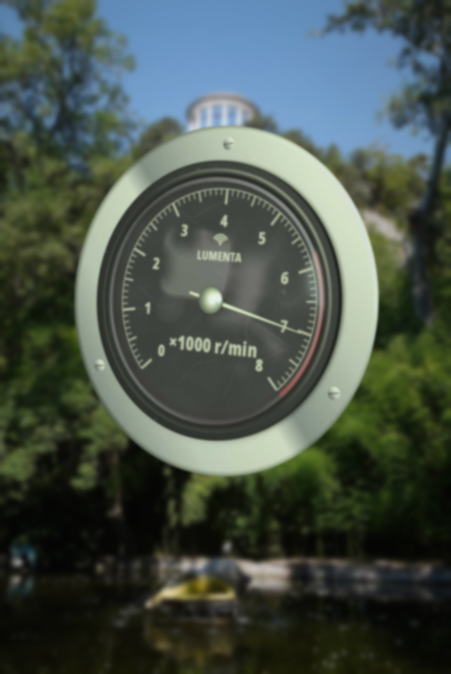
7000
